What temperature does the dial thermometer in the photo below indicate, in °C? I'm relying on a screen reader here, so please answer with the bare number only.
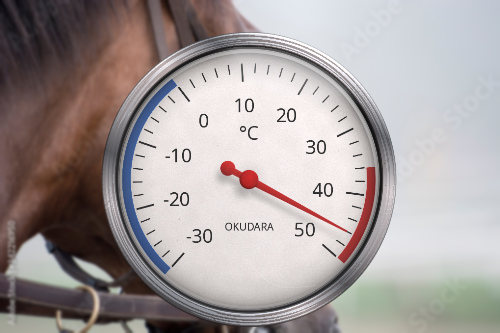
46
